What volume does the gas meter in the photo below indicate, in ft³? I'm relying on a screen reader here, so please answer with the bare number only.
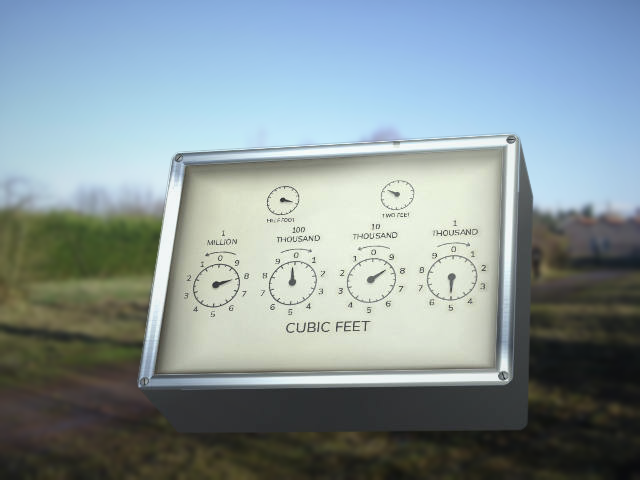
798500
